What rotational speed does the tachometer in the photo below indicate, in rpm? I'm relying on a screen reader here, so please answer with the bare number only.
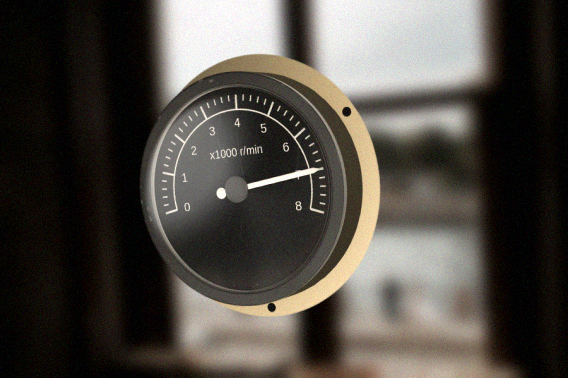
7000
